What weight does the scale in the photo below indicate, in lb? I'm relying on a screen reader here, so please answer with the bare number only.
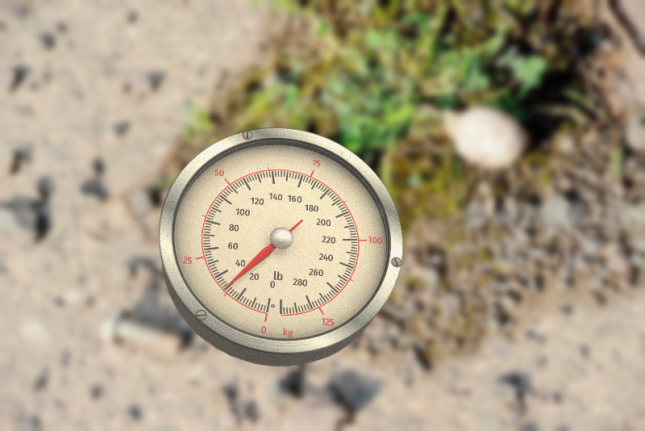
30
